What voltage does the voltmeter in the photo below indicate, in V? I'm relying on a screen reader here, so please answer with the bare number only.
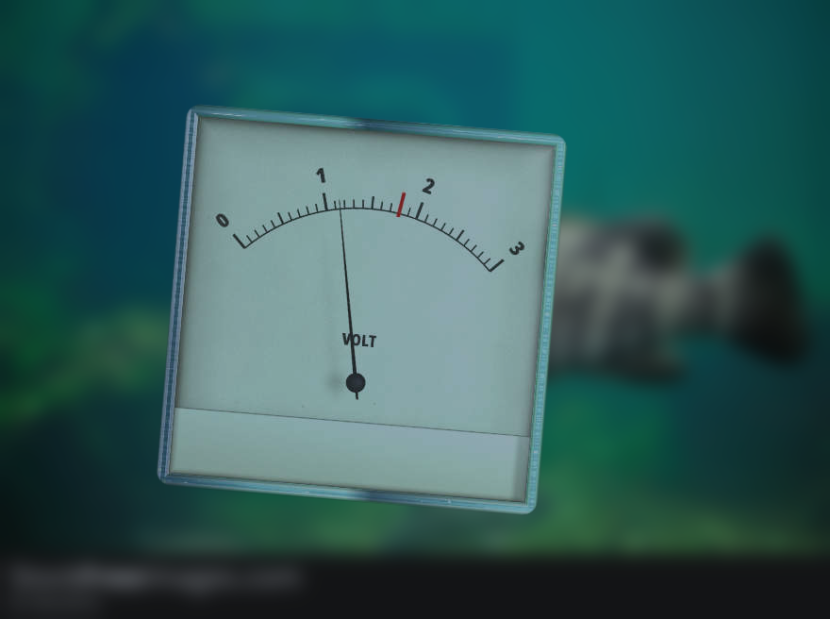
1.15
